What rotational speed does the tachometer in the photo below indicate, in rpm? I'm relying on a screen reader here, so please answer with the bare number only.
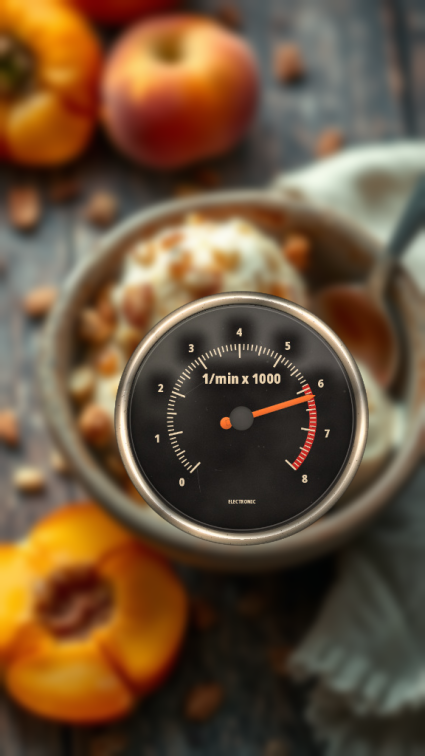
6200
